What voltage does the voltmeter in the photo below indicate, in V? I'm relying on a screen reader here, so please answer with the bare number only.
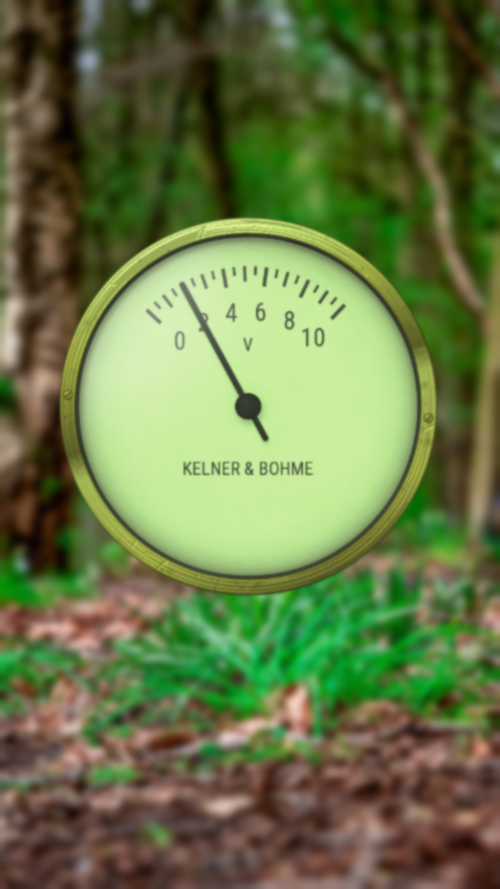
2
